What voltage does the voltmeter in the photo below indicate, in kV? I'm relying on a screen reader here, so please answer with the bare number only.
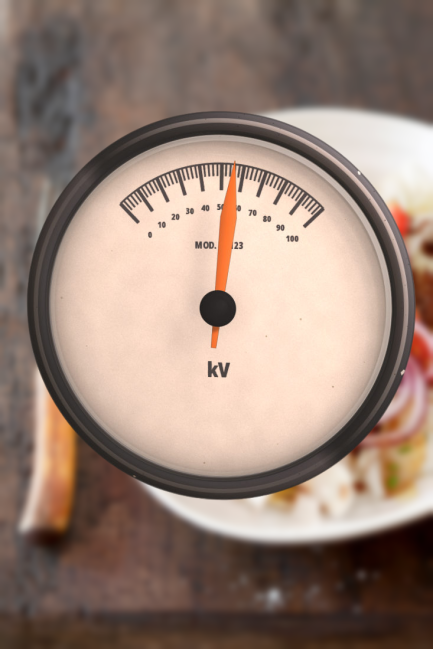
56
